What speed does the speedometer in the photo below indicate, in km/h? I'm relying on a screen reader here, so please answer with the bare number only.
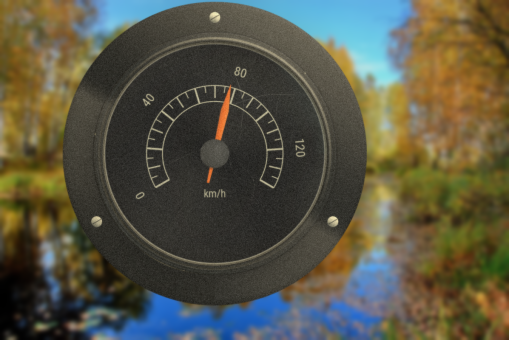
77.5
